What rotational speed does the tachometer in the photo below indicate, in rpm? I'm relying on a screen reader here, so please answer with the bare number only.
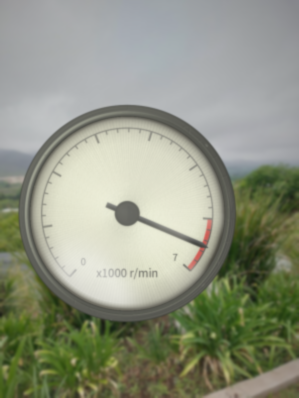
6500
